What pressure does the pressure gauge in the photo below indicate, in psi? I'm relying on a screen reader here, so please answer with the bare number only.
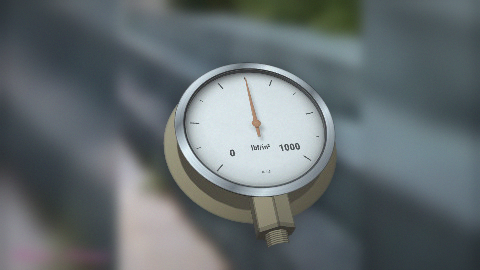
500
